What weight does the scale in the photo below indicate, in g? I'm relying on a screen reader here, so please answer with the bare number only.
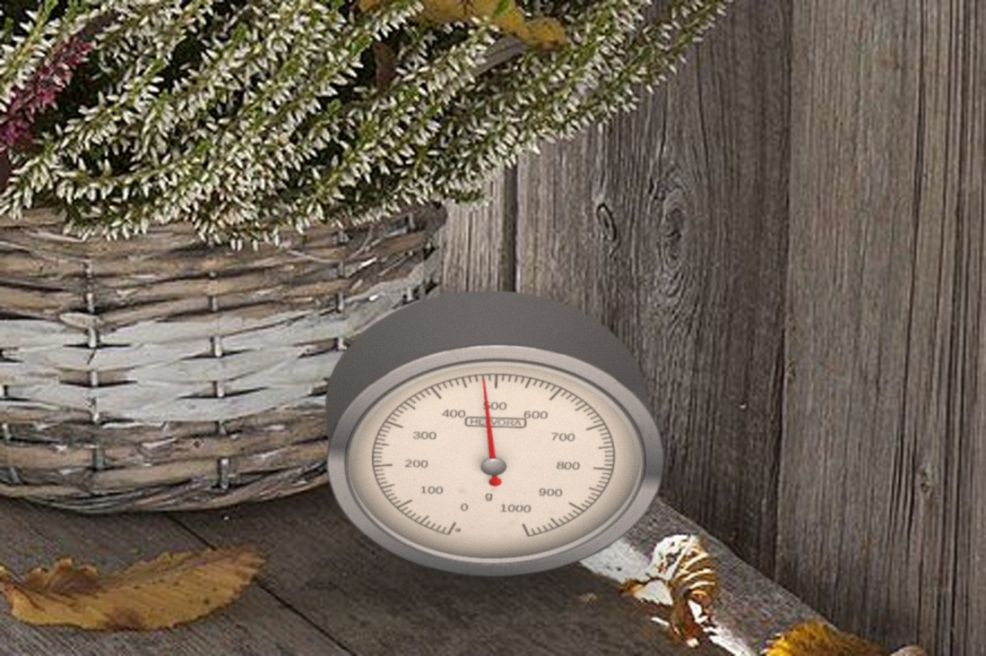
480
